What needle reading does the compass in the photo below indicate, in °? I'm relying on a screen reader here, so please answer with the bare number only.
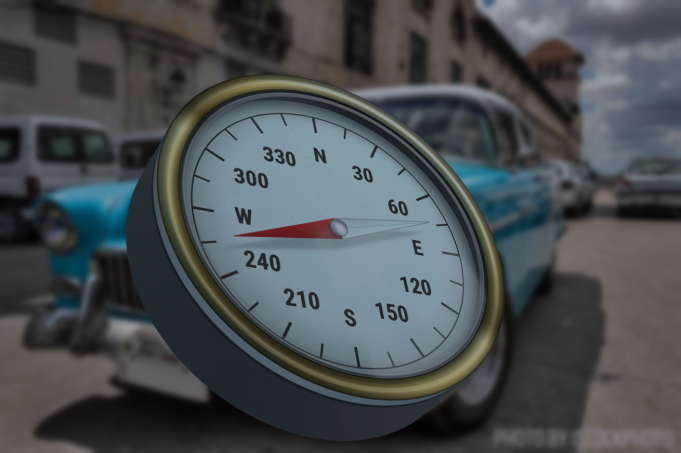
255
